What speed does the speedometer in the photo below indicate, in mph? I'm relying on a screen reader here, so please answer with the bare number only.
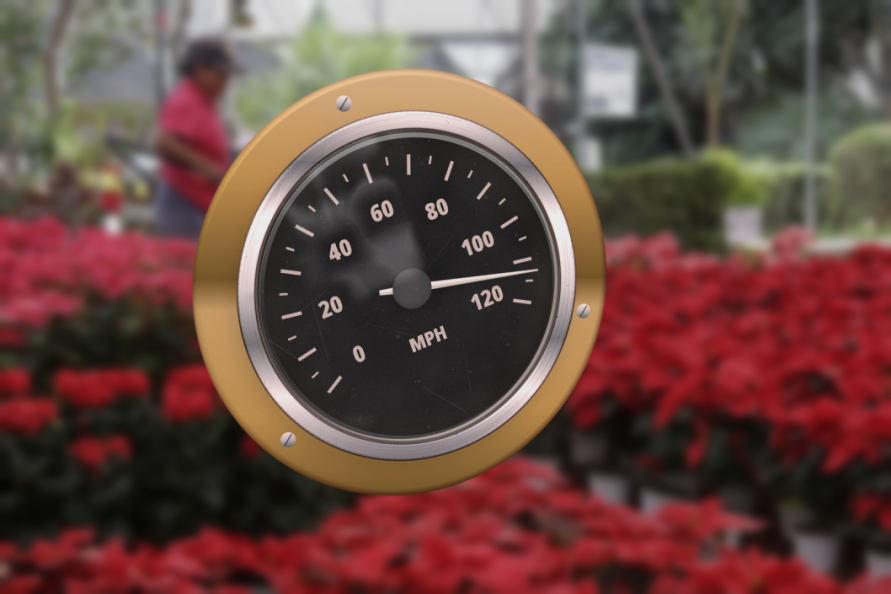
112.5
